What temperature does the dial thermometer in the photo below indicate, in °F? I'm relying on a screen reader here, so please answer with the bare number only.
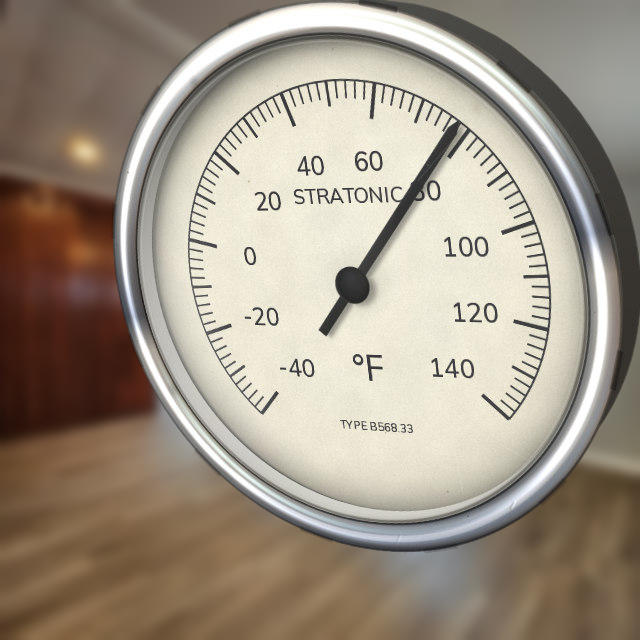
78
